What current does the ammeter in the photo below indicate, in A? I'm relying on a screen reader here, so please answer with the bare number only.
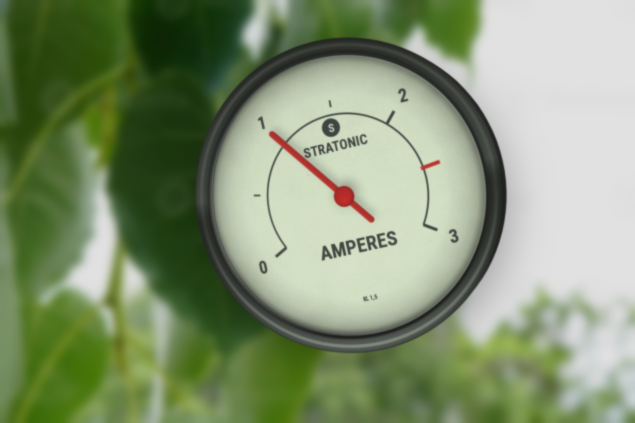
1
